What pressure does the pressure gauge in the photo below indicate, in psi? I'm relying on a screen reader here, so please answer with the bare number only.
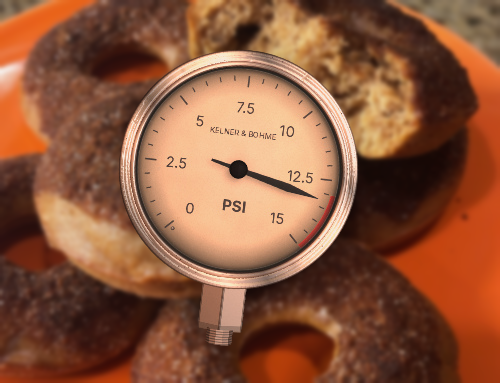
13.25
